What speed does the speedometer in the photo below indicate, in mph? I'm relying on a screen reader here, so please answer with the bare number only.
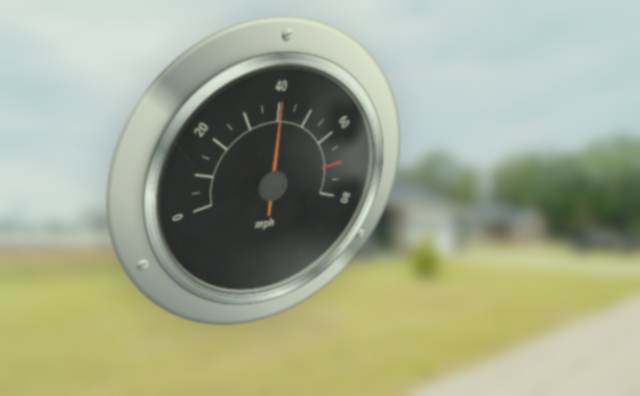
40
